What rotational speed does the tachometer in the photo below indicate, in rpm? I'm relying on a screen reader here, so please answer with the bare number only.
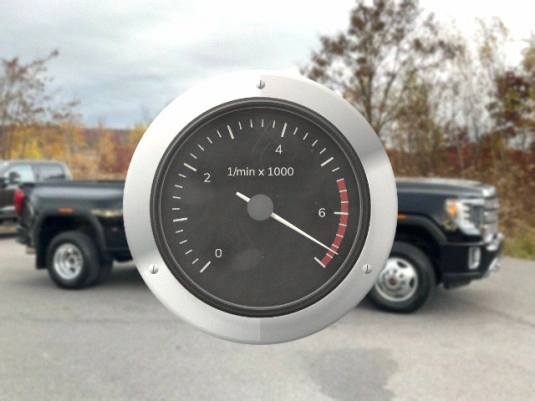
6700
